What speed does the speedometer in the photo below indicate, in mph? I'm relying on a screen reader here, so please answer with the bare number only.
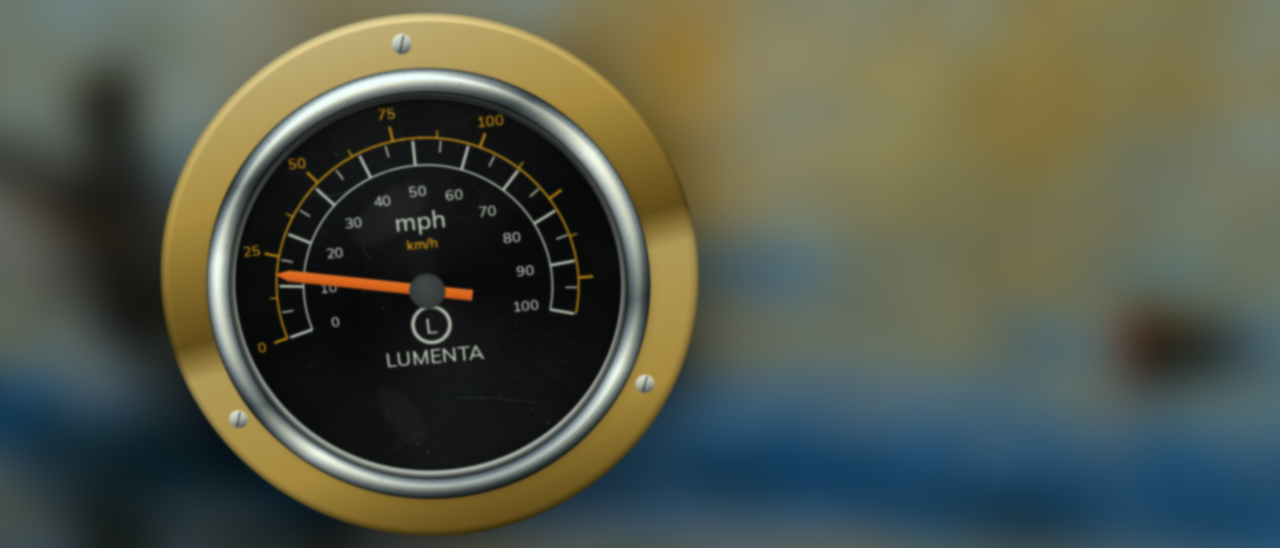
12.5
